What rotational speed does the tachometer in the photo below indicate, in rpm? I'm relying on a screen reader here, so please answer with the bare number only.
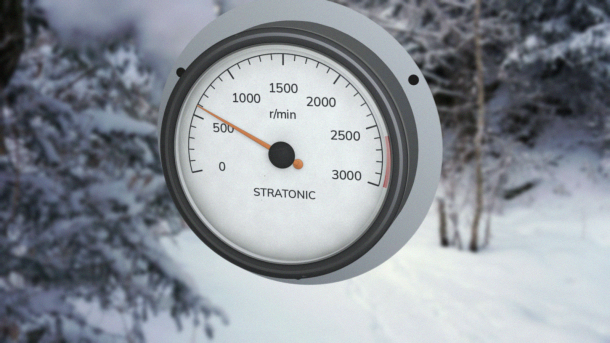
600
